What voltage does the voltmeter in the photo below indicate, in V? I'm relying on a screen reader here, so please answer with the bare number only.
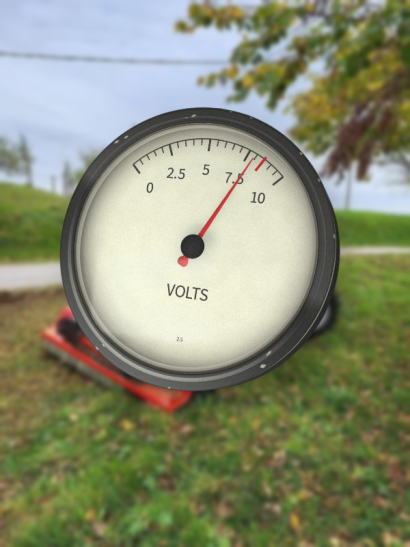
8
